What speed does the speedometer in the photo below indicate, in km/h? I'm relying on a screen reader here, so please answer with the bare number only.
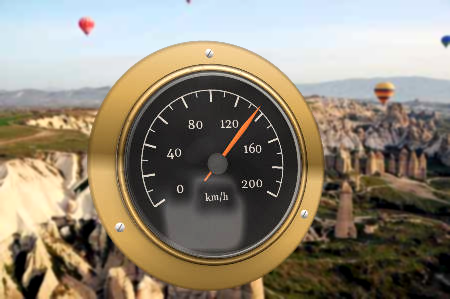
135
